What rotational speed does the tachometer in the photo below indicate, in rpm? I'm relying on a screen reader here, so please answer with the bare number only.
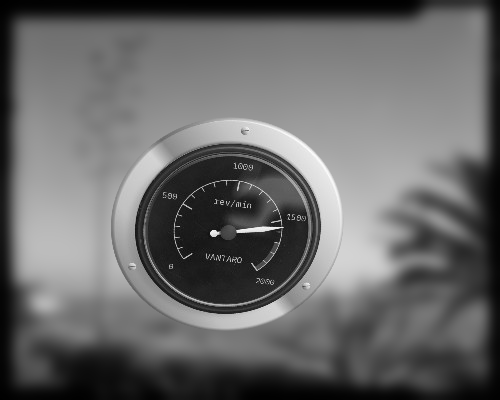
1550
